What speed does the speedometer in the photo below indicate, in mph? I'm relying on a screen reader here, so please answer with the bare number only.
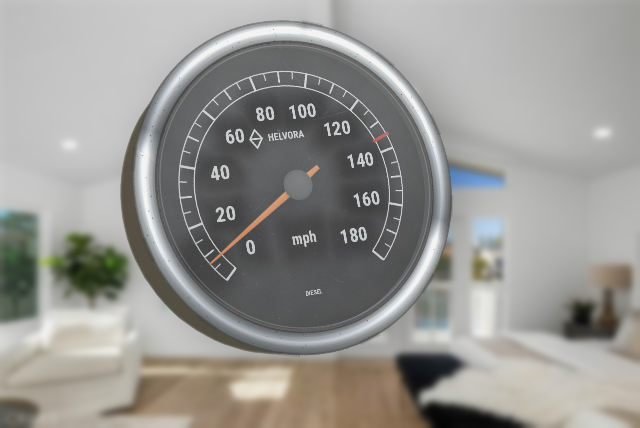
7.5
